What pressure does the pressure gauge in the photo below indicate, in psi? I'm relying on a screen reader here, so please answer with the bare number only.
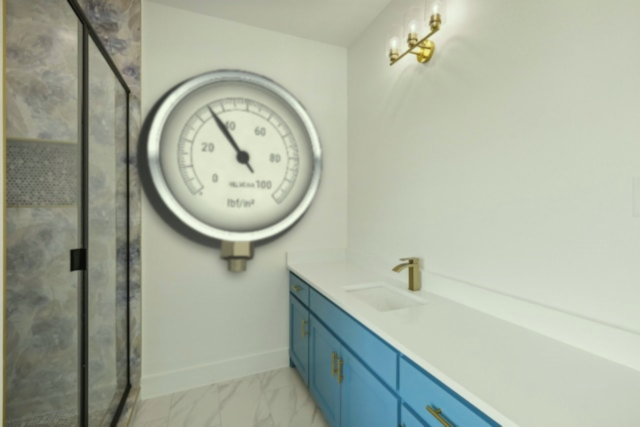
35
